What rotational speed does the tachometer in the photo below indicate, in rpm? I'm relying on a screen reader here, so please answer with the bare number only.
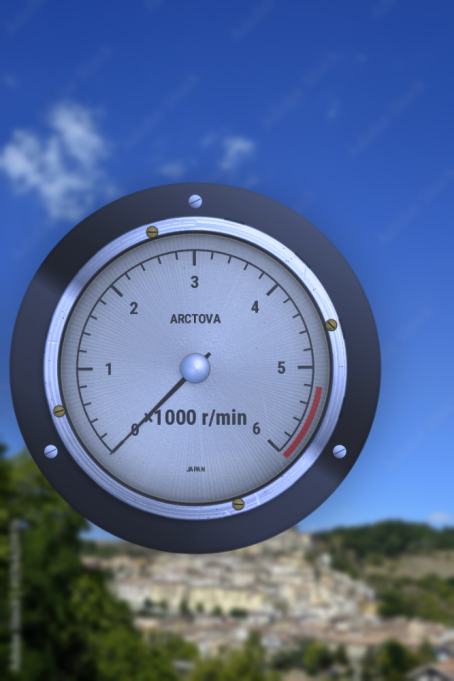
0
